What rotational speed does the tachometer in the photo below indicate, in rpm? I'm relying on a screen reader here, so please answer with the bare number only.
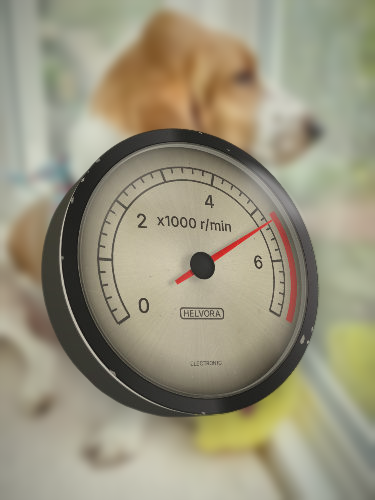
5300
